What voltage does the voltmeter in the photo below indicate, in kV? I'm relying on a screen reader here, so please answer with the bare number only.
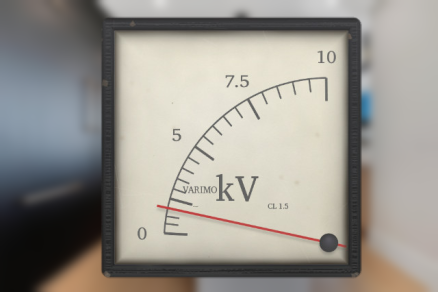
2
